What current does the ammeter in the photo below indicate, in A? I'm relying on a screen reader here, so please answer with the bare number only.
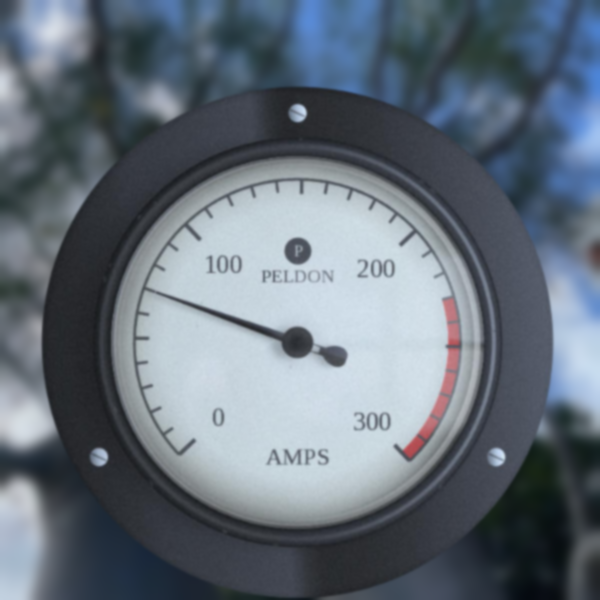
70
